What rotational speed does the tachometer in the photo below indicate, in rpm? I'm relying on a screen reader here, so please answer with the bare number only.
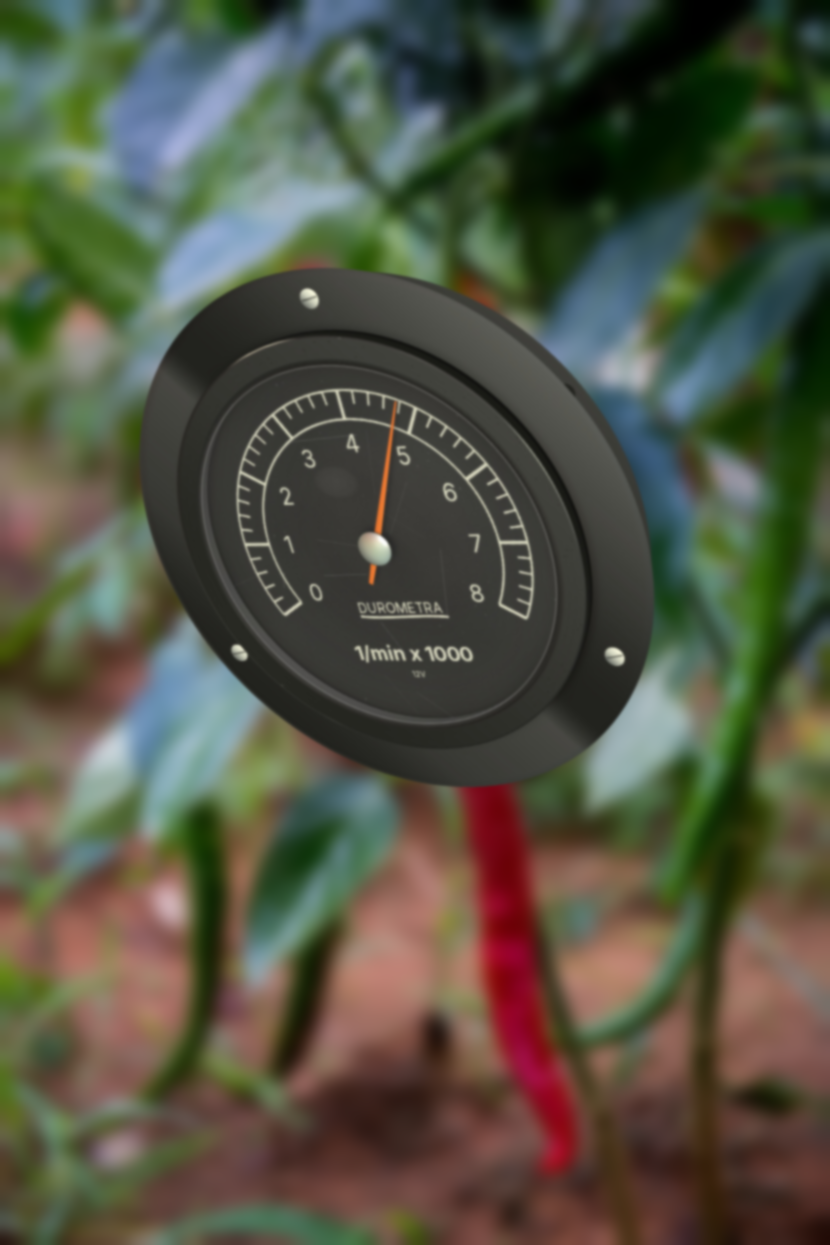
4800
